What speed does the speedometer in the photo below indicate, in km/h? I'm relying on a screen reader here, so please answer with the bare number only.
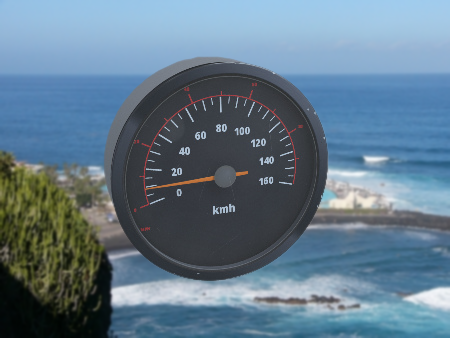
10
